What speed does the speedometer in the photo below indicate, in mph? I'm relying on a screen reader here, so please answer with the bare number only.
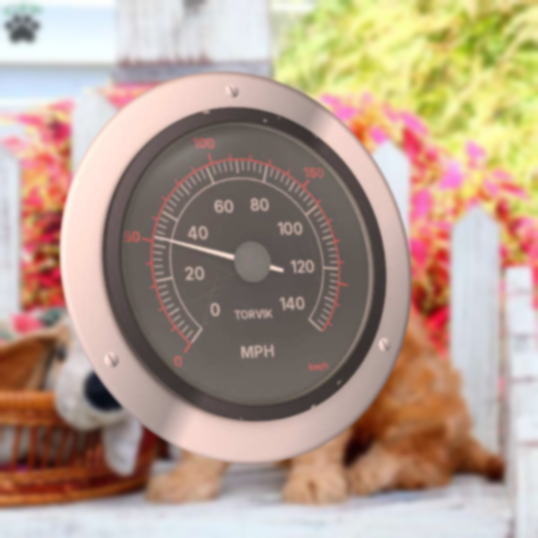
32
